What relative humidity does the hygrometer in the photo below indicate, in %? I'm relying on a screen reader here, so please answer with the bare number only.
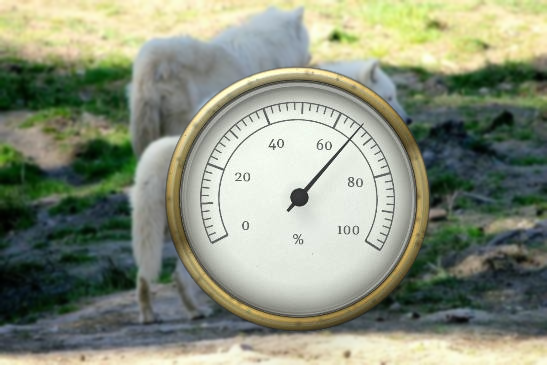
66
